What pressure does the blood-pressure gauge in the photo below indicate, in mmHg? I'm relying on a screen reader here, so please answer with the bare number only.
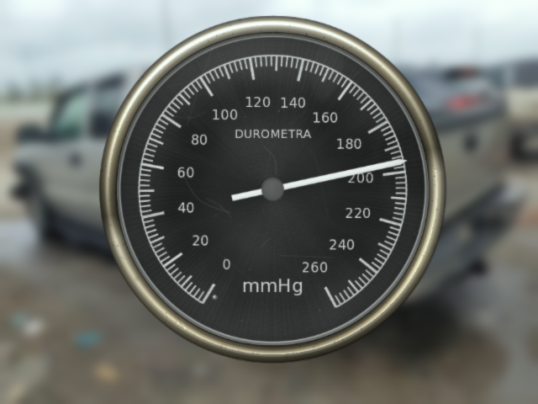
196
